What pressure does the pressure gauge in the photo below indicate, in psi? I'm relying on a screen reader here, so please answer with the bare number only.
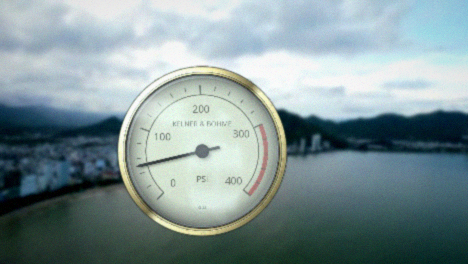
50
